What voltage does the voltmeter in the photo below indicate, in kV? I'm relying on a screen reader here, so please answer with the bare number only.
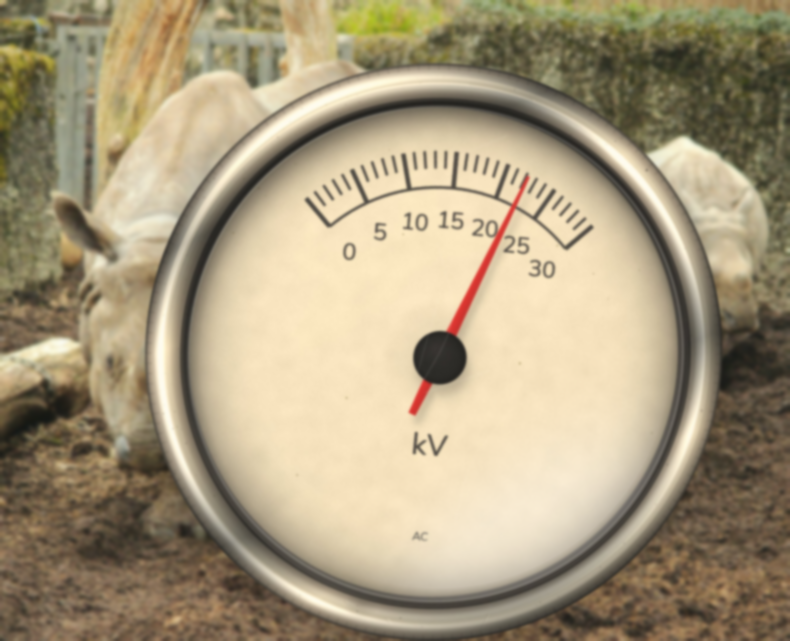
22
